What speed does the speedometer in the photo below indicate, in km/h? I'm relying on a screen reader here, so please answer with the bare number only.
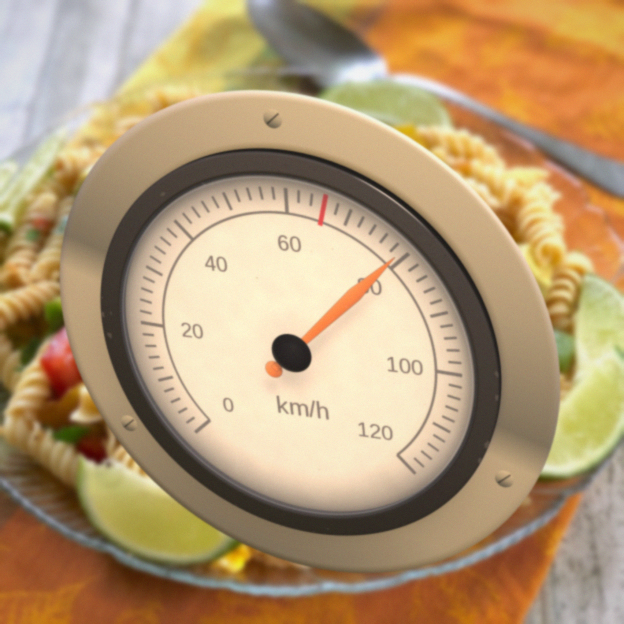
79
